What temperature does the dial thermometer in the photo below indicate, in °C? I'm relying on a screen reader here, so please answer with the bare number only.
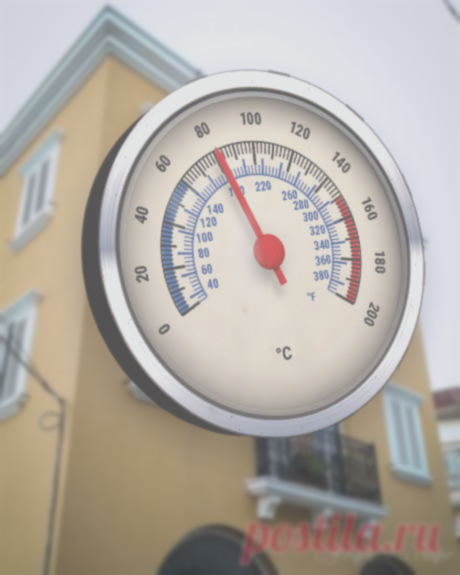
80
